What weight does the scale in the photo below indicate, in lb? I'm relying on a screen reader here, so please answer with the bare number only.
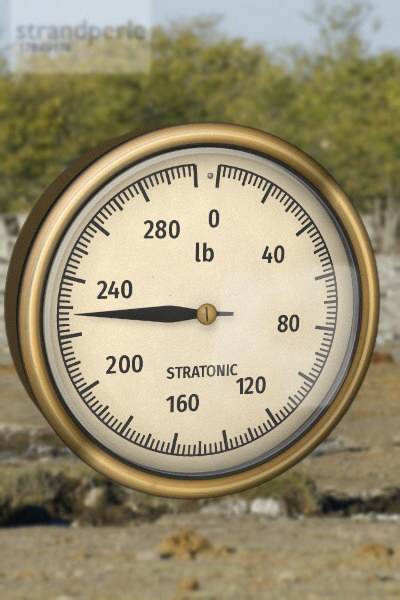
228
